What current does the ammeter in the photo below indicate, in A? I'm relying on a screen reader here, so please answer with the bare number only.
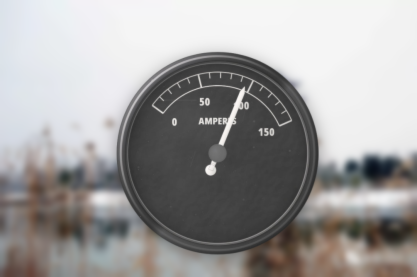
95
